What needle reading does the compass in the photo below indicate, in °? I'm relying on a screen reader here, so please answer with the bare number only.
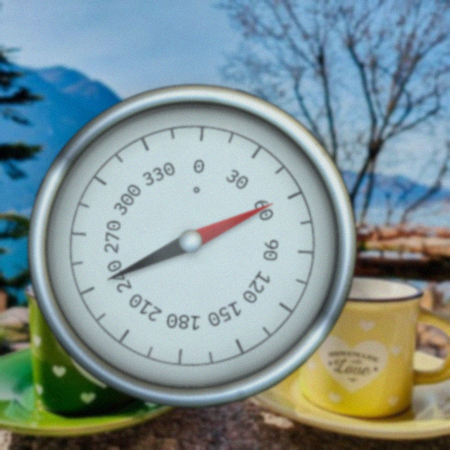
60
